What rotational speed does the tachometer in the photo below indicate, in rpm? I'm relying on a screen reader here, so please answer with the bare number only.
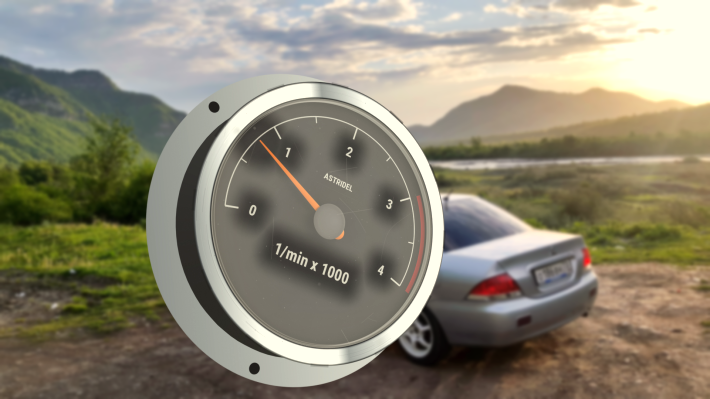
750
